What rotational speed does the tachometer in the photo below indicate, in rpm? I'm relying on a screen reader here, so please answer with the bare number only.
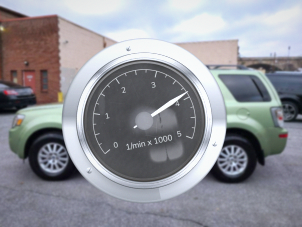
3875
